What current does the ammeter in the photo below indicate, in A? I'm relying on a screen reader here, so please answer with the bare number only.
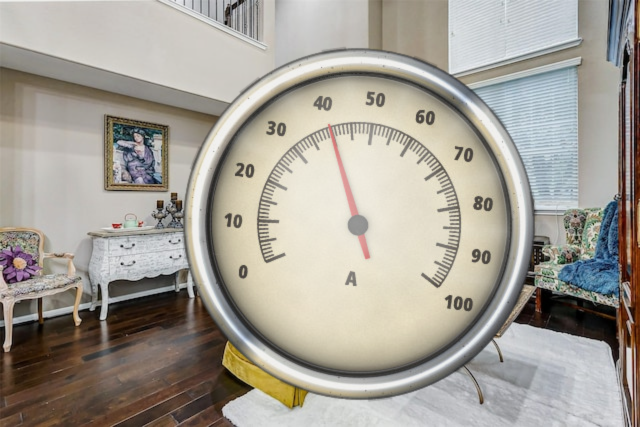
40
